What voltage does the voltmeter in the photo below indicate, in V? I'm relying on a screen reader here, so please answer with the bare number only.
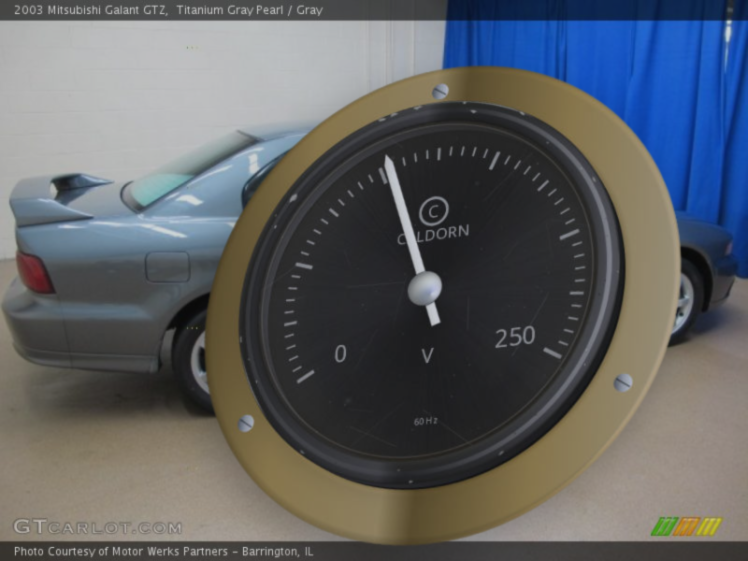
105
